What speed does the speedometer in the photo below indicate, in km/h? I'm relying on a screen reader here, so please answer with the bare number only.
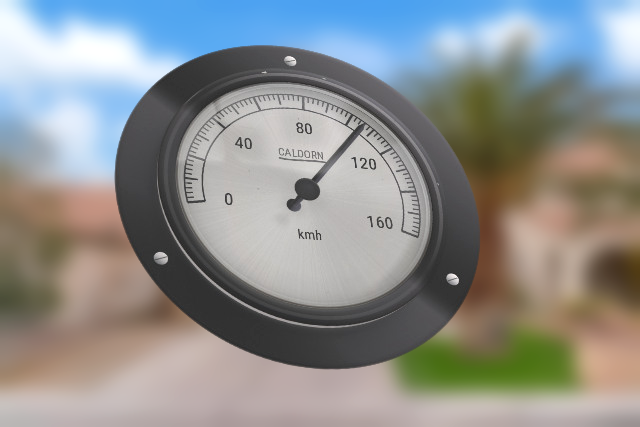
106
